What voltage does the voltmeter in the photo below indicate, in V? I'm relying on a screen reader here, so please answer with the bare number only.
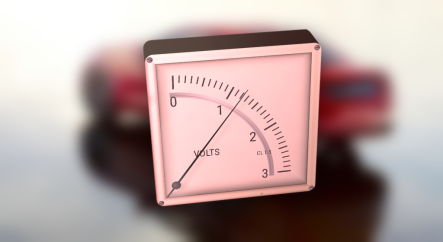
1.2
